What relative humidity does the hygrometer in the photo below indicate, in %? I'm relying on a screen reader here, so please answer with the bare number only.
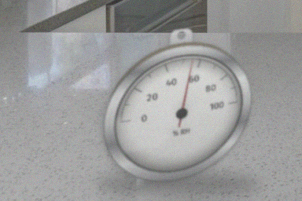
55
